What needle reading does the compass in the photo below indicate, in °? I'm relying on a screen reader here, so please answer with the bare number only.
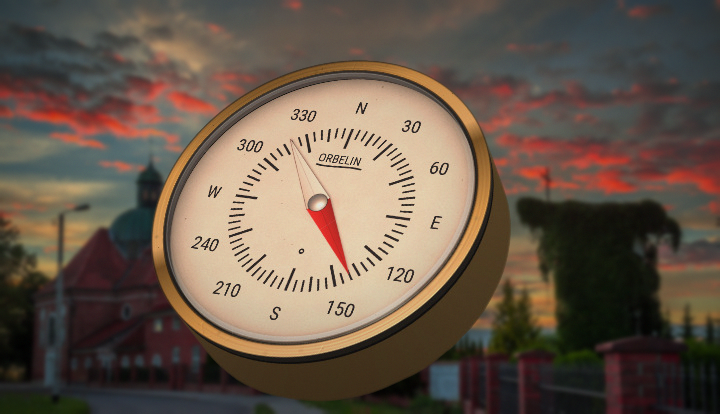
140
